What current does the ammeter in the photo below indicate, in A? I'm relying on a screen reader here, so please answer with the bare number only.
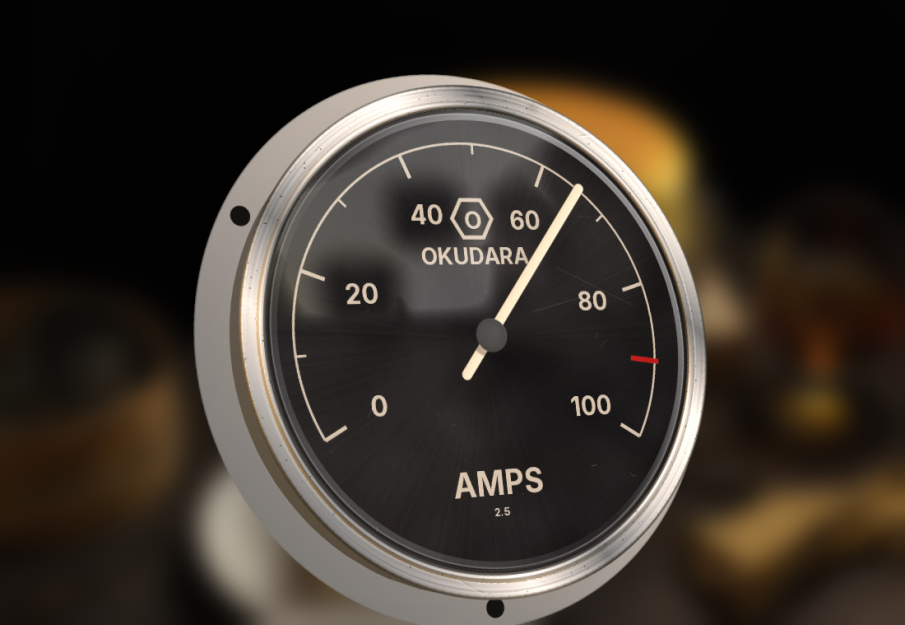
65
